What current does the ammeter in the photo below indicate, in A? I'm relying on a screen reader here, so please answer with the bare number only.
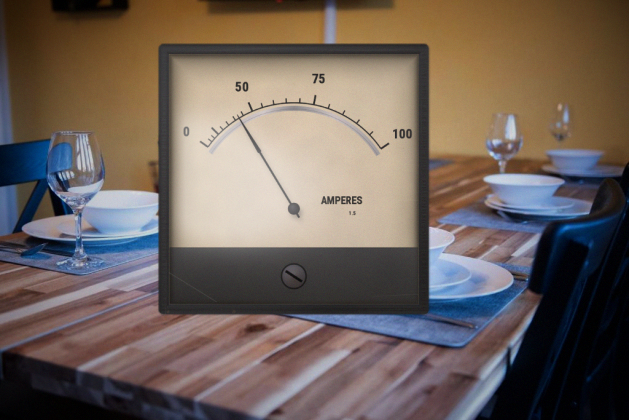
42.5
